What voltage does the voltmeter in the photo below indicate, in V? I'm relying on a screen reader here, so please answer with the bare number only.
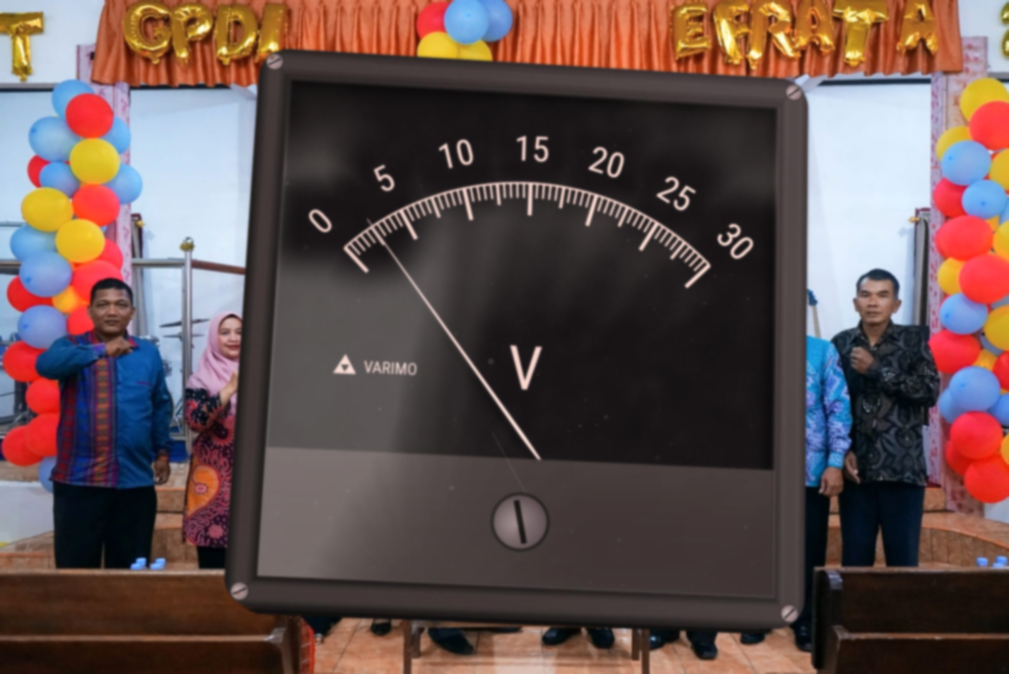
2.5
